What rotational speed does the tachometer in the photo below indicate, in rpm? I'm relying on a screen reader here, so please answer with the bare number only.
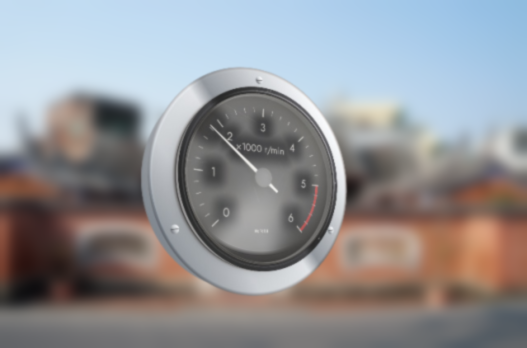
1800
